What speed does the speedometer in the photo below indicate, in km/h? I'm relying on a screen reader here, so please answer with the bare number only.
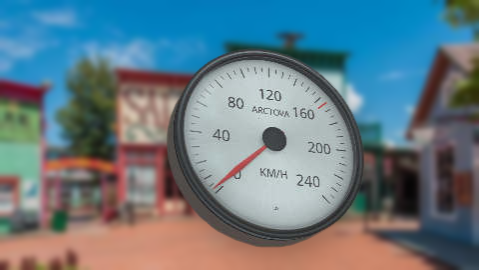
2.5
